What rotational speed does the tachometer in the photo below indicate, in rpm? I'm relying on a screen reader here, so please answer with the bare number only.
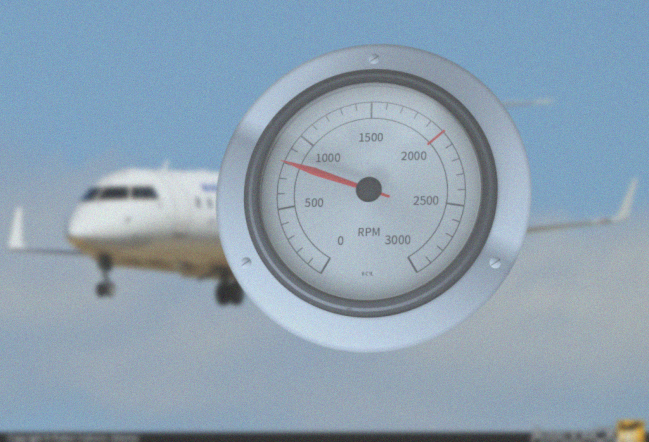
800
